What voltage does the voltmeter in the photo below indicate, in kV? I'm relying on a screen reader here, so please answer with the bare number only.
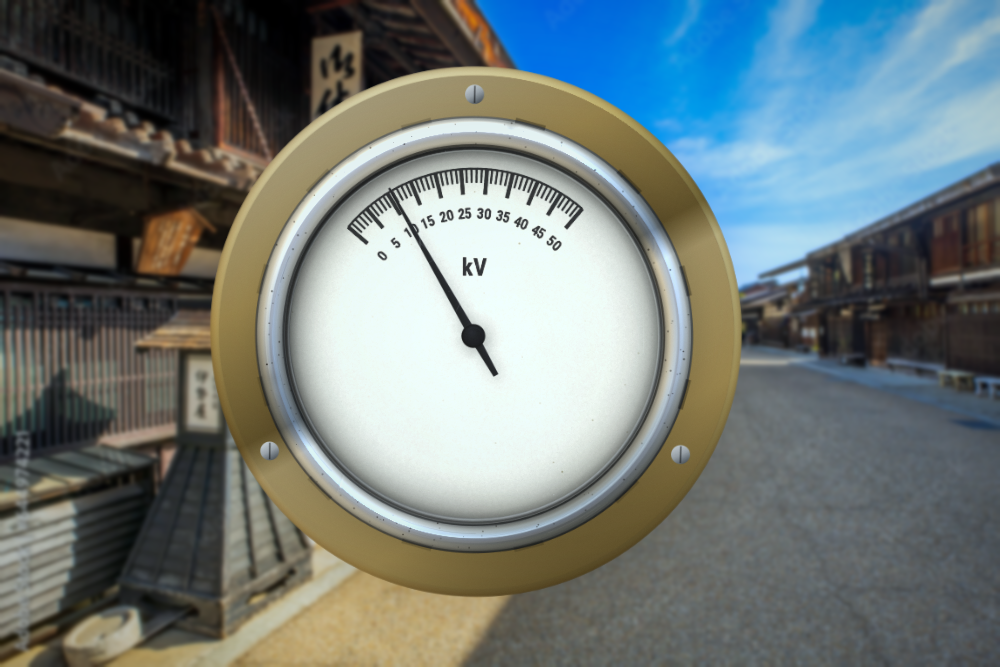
11
